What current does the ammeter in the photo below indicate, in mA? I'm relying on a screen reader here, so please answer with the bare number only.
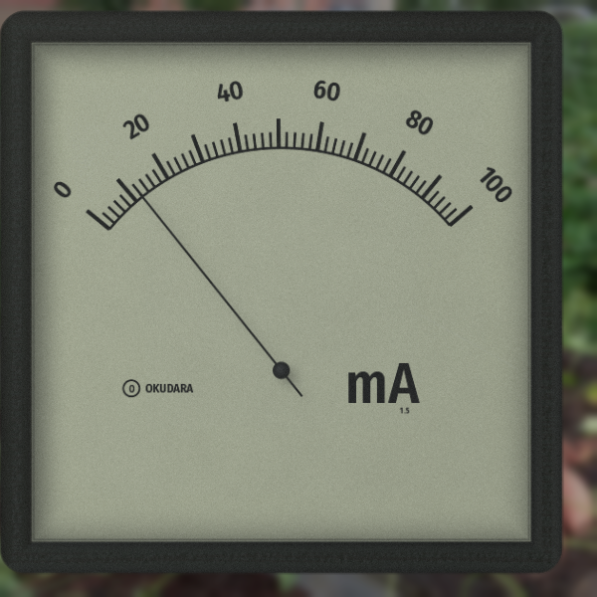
12
